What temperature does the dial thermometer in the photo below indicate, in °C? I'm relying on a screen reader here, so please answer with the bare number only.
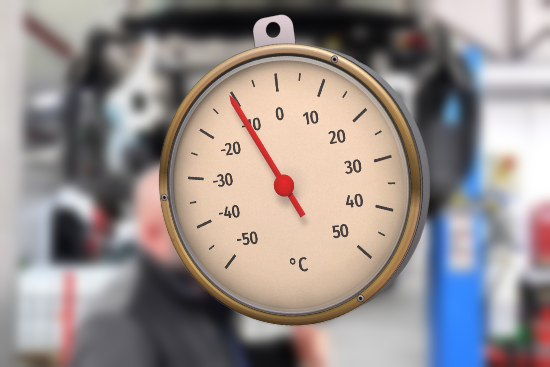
-10
